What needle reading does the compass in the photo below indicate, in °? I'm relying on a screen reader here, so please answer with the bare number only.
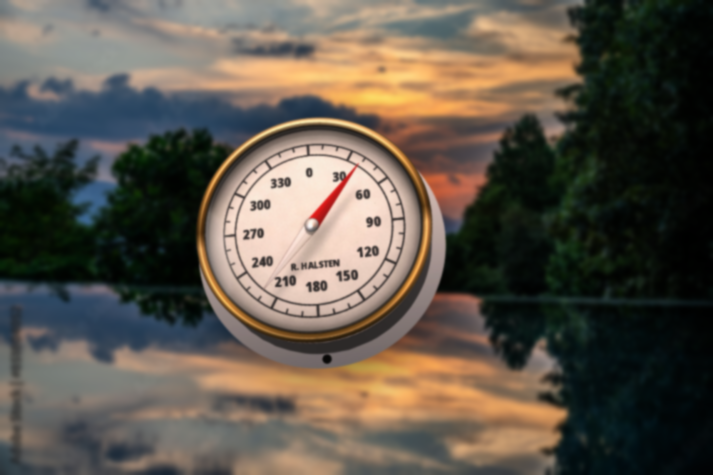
40
